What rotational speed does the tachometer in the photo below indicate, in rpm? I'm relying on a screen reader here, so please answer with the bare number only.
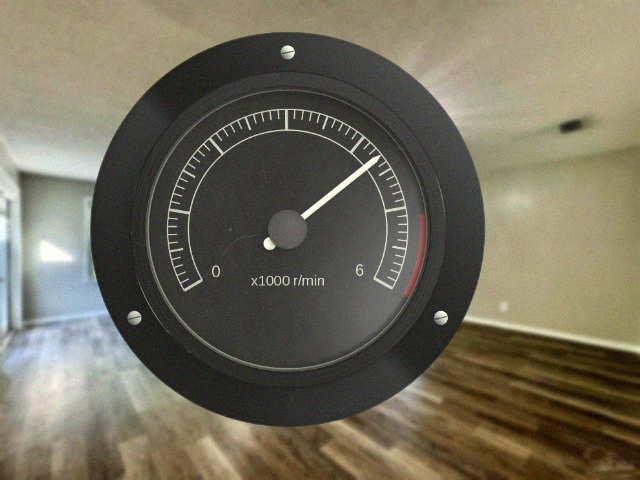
4300
